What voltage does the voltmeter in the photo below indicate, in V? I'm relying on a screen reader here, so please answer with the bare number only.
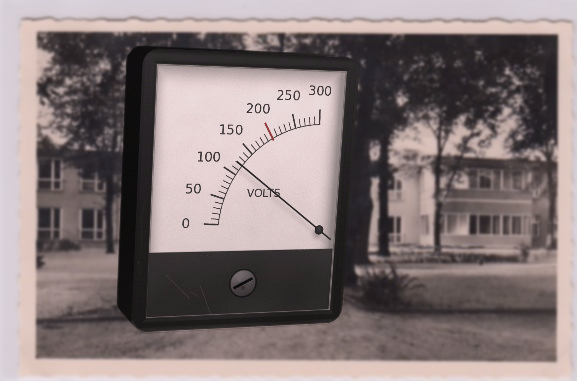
120
